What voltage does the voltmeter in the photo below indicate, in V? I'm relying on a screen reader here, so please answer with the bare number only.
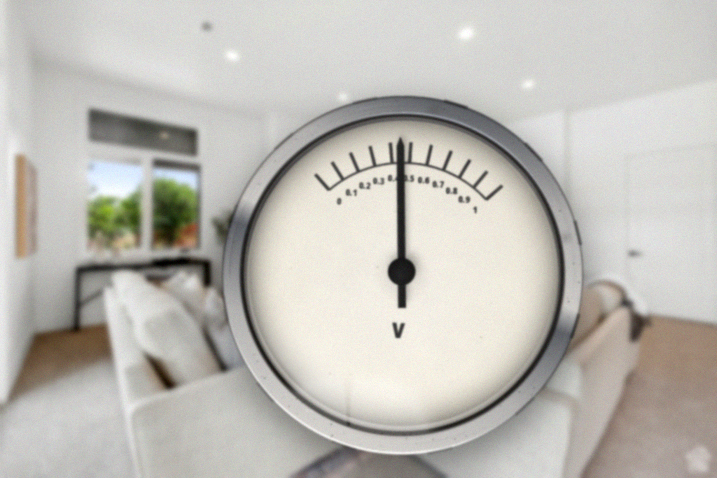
0.45
